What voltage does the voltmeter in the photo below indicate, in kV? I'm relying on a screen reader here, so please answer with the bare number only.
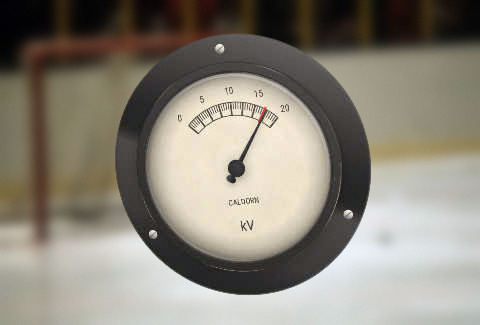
17.5
